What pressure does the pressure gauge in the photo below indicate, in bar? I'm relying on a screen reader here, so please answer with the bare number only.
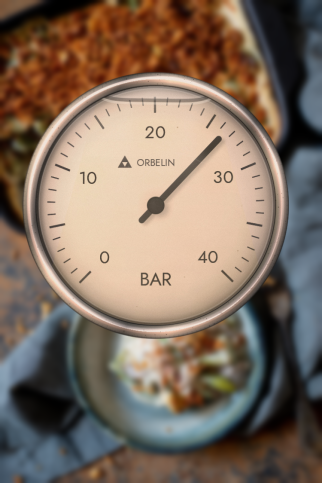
26.5
